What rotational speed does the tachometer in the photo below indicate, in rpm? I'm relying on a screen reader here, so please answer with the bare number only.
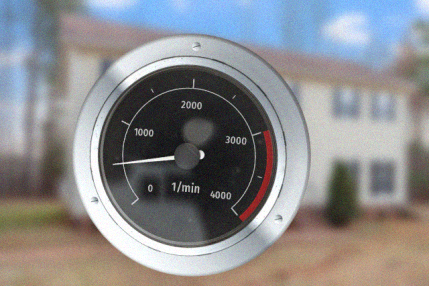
500
